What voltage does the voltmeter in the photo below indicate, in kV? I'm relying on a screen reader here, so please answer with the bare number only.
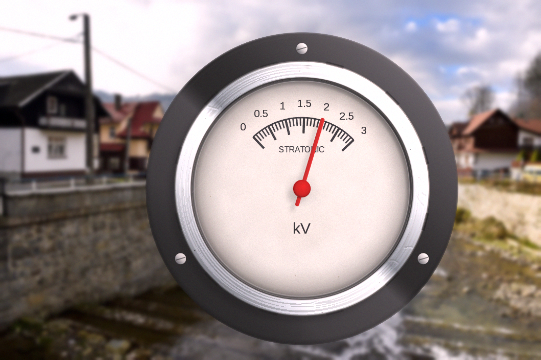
2
